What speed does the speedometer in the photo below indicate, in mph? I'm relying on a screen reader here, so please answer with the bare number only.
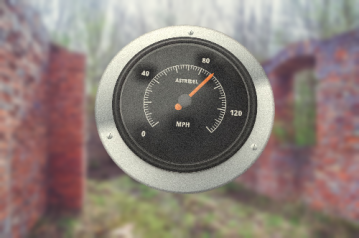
90
